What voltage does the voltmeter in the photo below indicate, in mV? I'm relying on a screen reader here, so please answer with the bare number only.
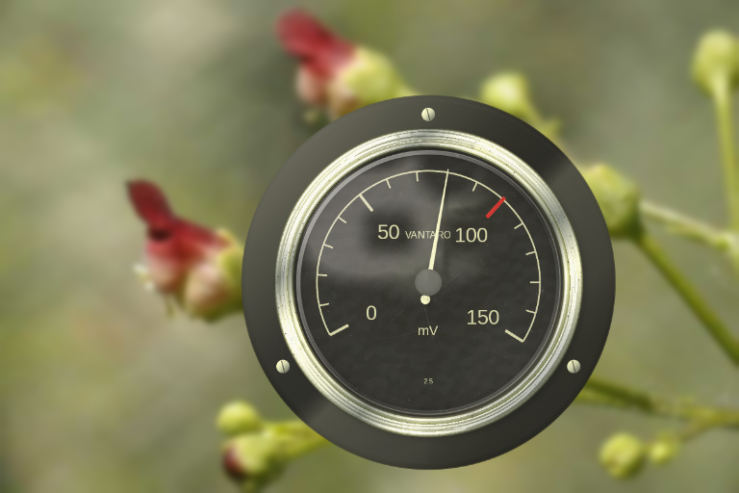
80
